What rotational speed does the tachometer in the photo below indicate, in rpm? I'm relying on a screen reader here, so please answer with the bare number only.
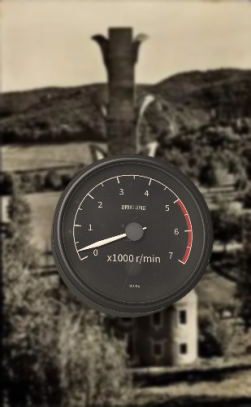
250
